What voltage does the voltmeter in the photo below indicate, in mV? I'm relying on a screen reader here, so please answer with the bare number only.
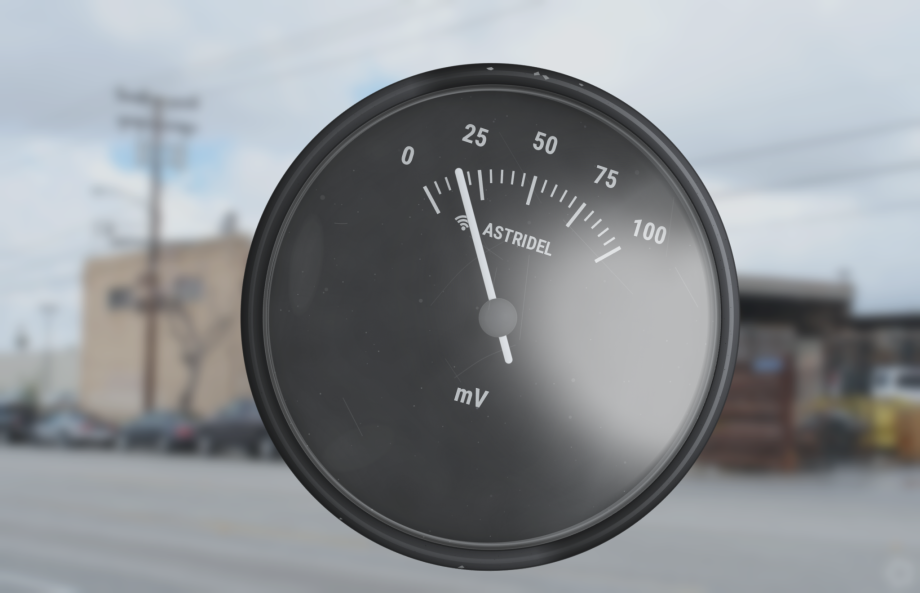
15
